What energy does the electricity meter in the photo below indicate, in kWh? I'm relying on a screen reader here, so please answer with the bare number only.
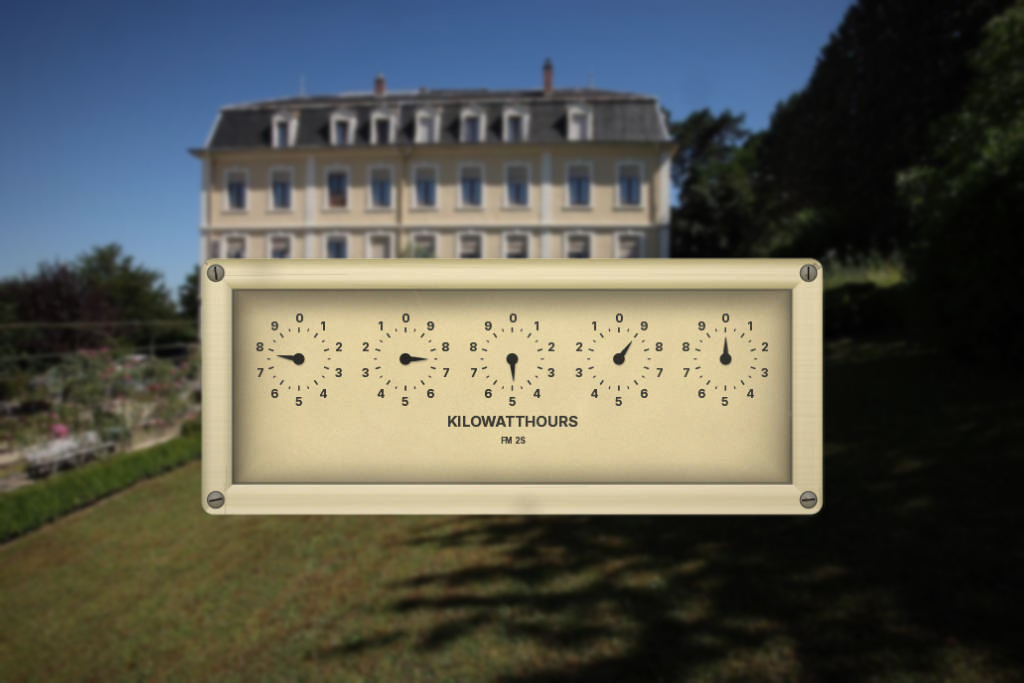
77490
